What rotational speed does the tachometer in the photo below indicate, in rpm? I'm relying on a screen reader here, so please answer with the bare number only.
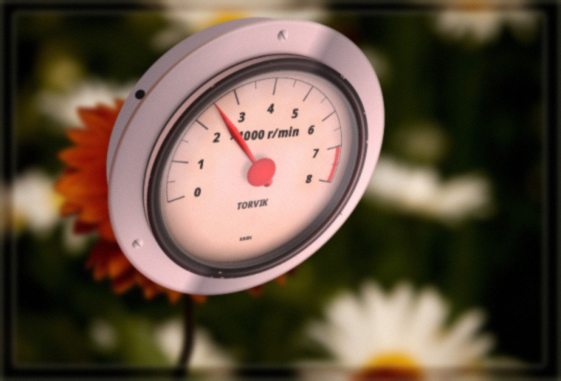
2500
